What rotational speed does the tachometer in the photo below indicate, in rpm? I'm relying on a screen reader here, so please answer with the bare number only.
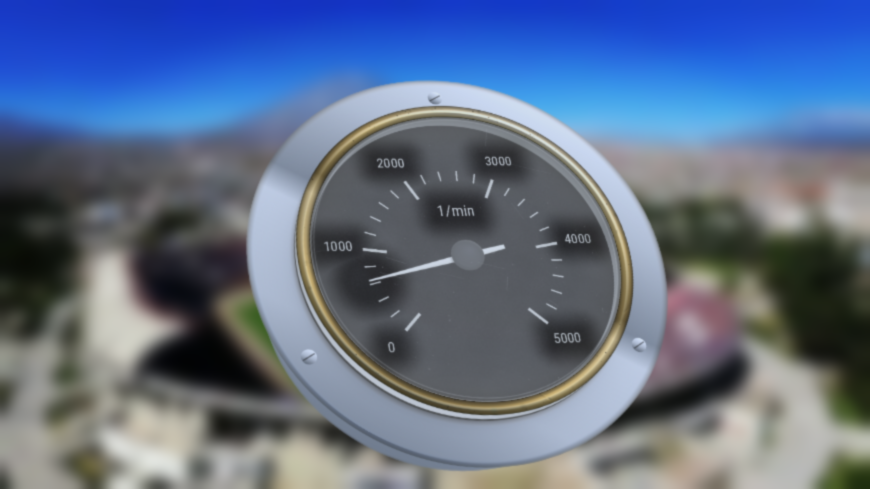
600
